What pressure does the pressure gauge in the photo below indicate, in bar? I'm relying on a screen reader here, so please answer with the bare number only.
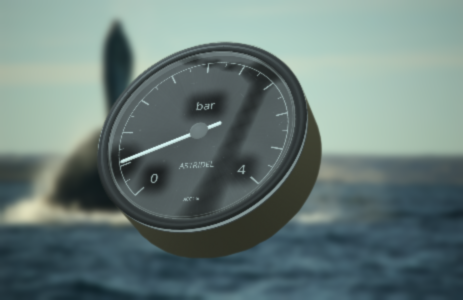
0.4
